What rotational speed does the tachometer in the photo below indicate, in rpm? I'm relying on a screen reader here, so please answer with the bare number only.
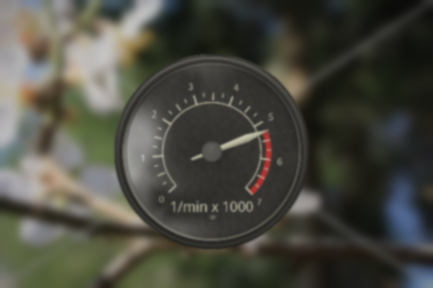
5250
